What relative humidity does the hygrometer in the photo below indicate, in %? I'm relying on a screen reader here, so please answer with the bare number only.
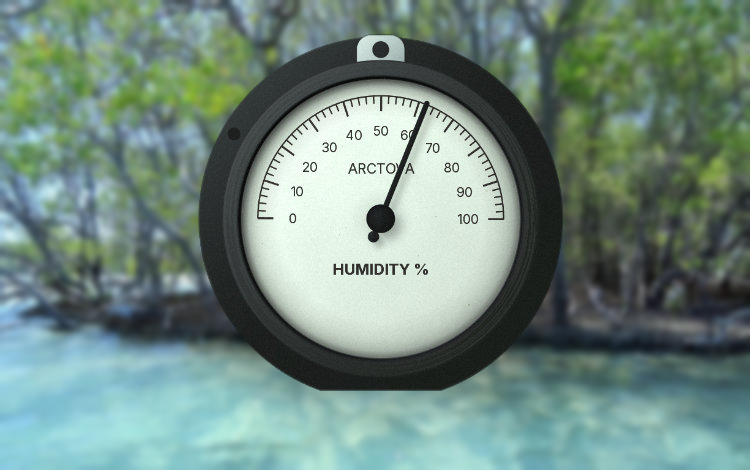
62
